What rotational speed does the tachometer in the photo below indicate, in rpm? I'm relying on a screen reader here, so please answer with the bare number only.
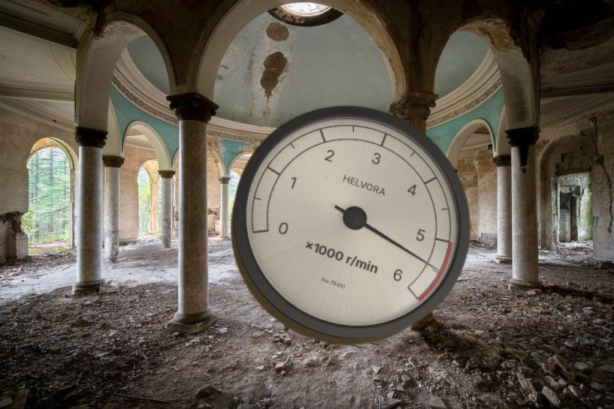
5500
